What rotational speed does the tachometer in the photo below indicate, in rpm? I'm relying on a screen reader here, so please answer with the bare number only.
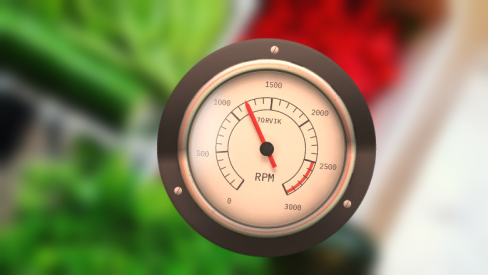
1200
